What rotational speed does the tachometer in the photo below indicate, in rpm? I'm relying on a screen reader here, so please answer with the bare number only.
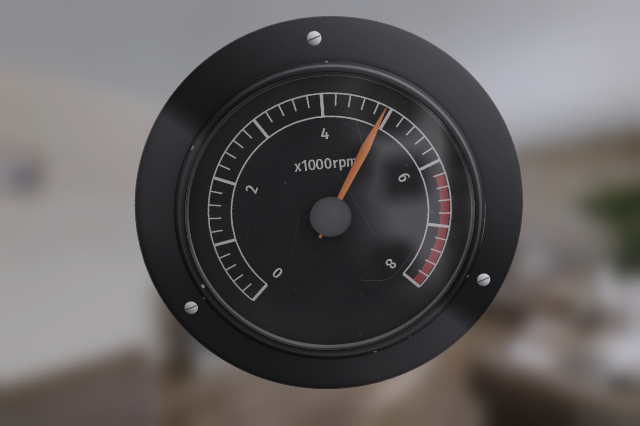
4900
